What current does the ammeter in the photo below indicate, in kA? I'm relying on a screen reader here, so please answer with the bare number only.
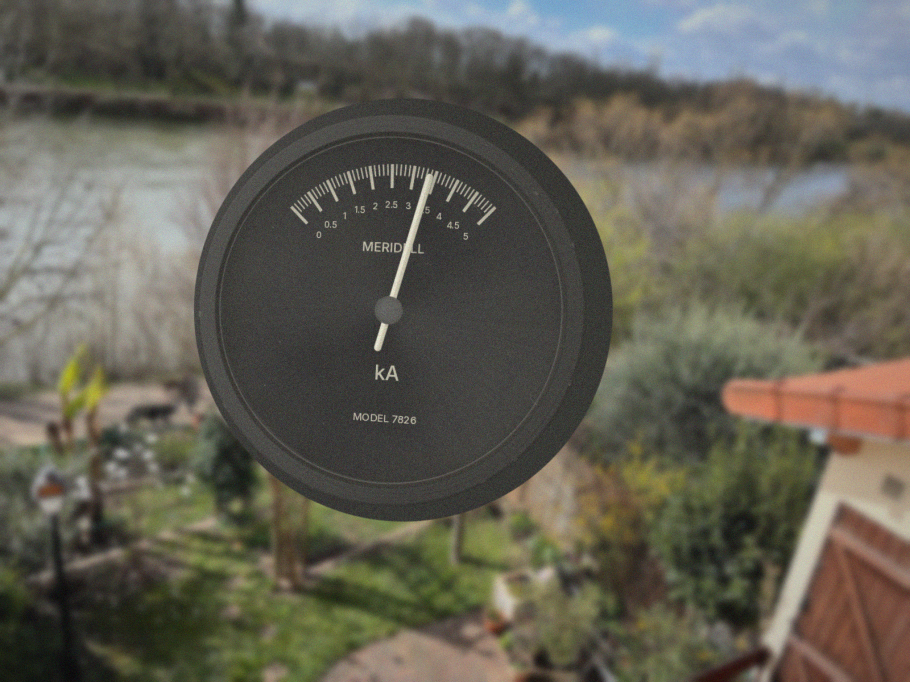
3.4
